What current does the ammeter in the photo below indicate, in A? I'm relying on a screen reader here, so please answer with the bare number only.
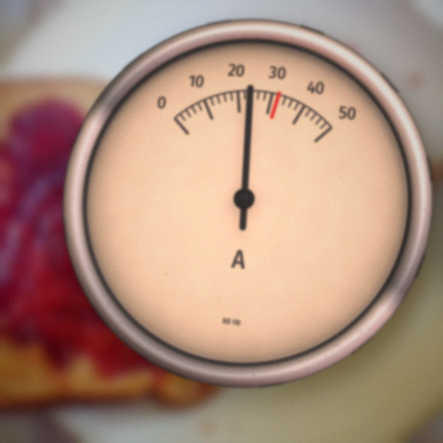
24
